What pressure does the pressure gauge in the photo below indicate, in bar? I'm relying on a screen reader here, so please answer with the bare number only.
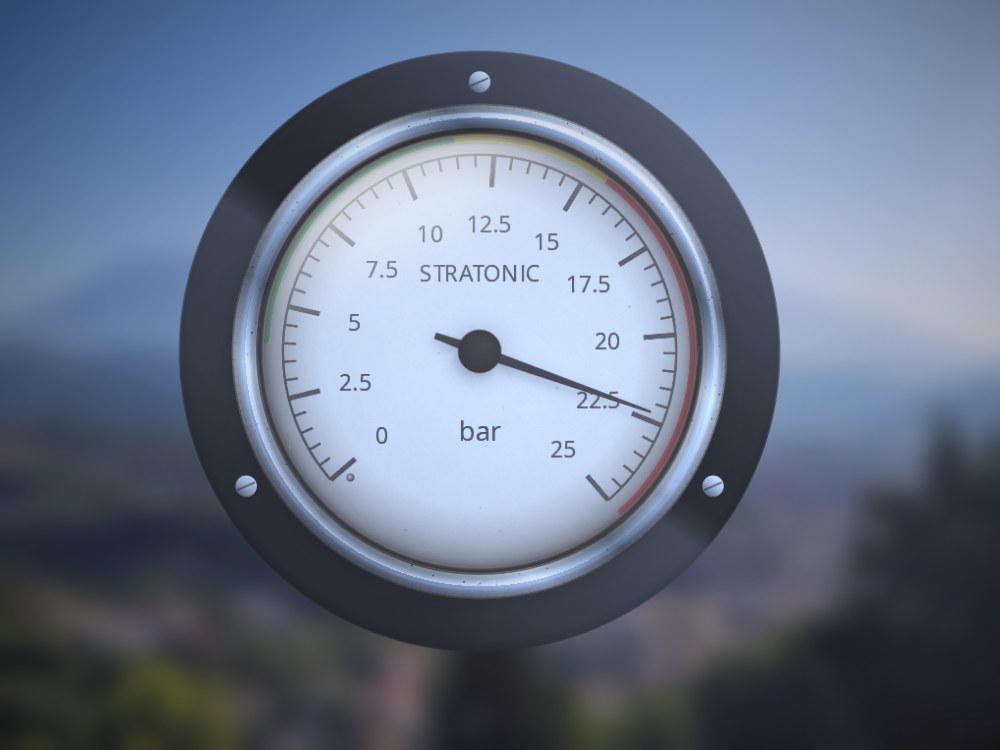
22.25
